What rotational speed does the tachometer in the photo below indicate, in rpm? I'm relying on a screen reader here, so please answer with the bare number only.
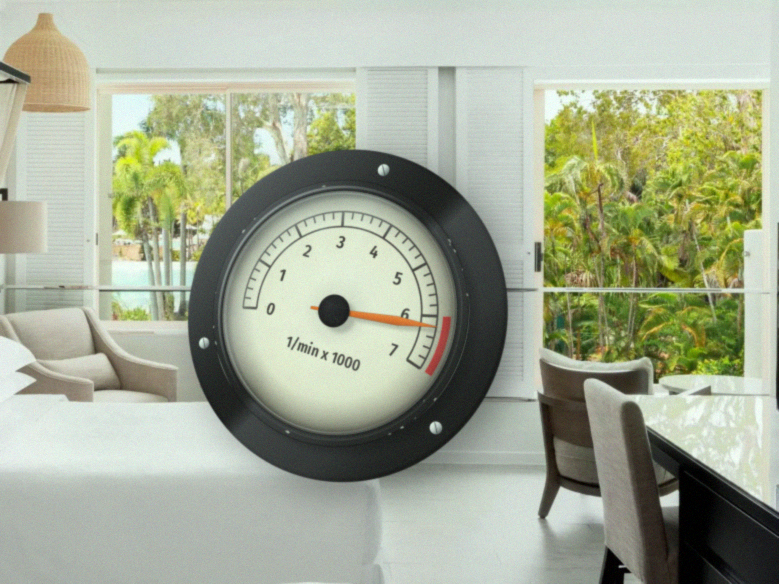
6200
